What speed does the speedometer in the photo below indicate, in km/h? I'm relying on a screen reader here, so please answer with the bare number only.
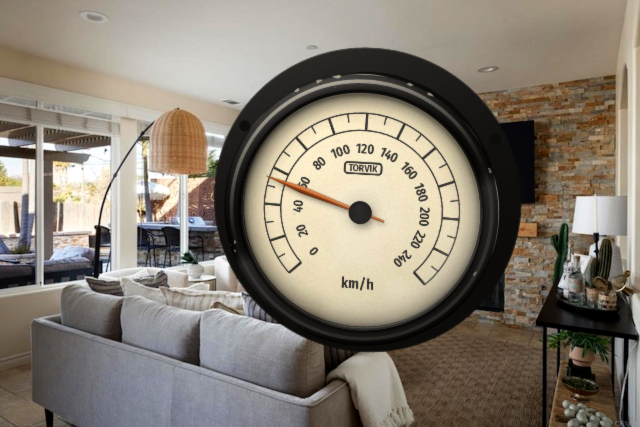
55
